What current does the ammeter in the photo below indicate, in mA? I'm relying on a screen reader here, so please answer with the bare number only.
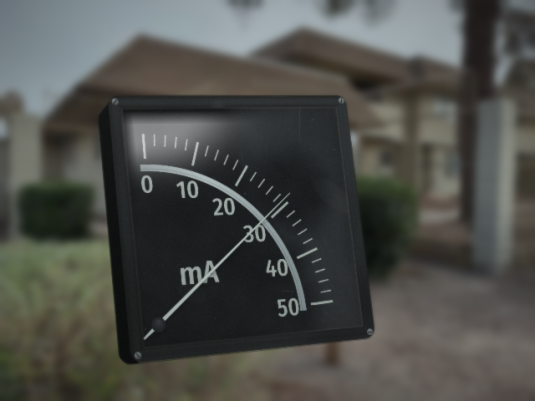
29
